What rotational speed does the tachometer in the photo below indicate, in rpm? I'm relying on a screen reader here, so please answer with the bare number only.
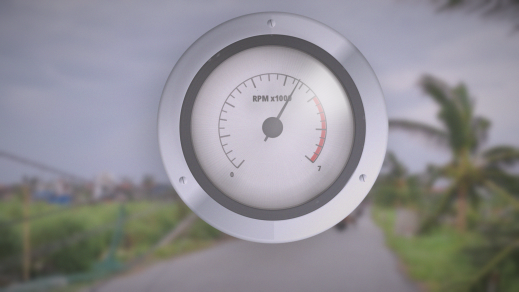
4375
